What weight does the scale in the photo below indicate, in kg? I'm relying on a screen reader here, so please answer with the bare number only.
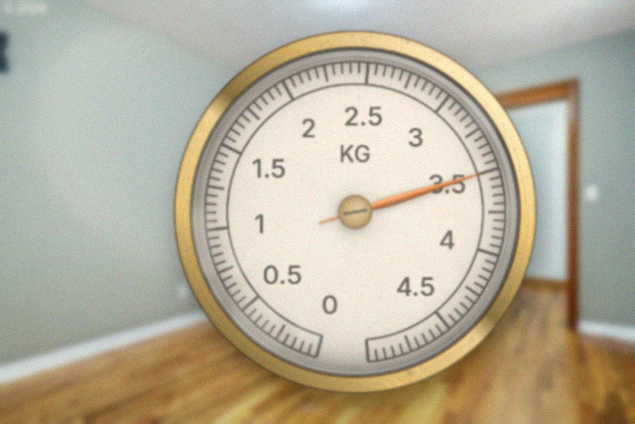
3.5
